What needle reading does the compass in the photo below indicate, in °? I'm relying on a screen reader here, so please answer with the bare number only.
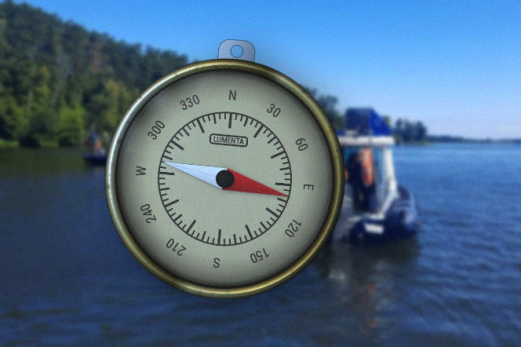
100
